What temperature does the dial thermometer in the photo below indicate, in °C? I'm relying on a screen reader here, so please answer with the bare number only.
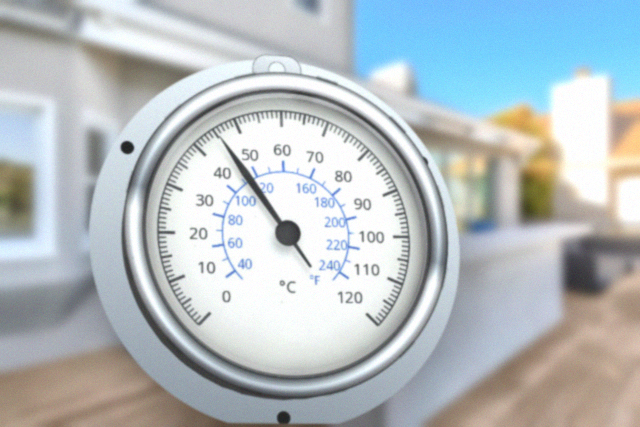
45
